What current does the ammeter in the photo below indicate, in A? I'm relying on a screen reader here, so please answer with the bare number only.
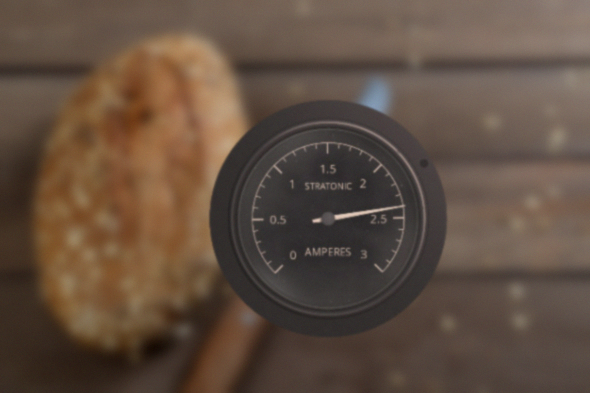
2.4
